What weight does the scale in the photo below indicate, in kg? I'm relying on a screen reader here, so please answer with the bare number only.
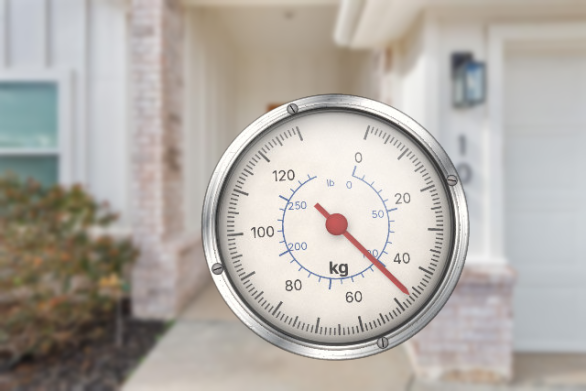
47
